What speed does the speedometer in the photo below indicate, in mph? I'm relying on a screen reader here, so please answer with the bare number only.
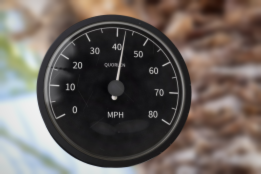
42.5
